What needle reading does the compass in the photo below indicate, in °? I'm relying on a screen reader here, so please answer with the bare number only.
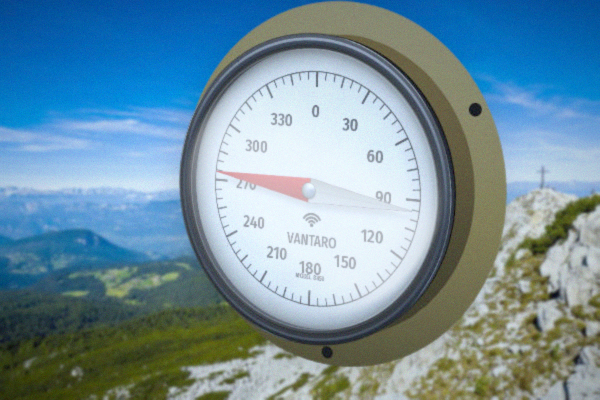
275
